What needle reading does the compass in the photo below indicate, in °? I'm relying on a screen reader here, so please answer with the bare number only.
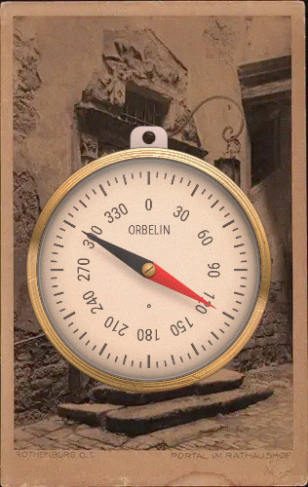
120
